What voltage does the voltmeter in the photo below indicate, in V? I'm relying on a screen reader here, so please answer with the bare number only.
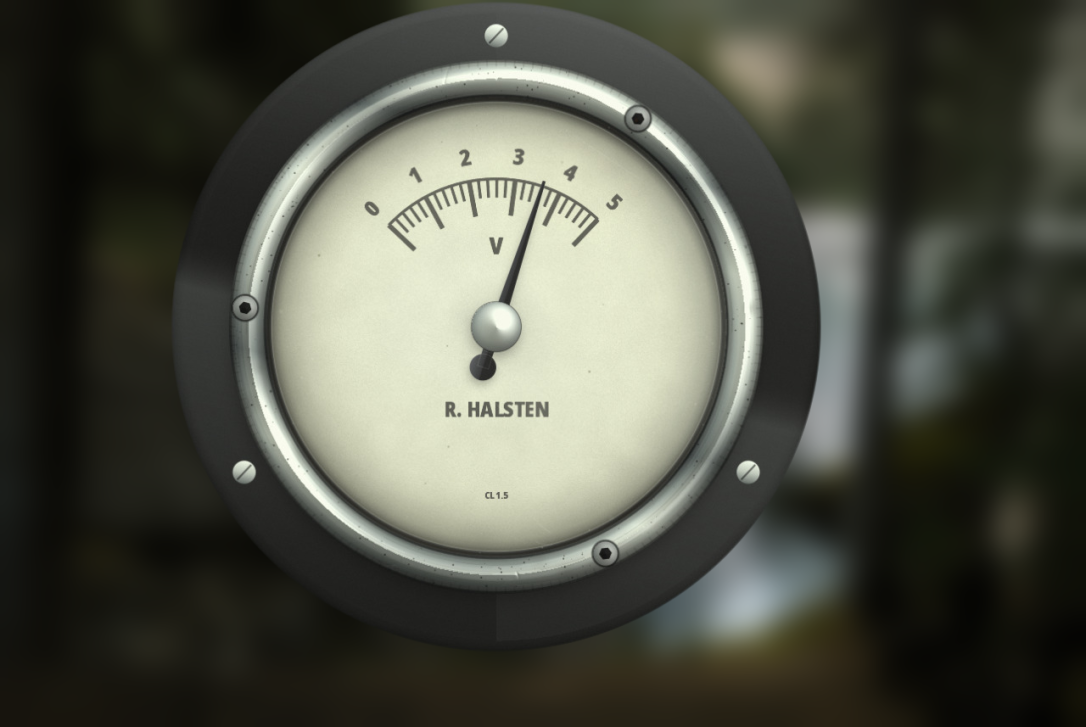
3.6
